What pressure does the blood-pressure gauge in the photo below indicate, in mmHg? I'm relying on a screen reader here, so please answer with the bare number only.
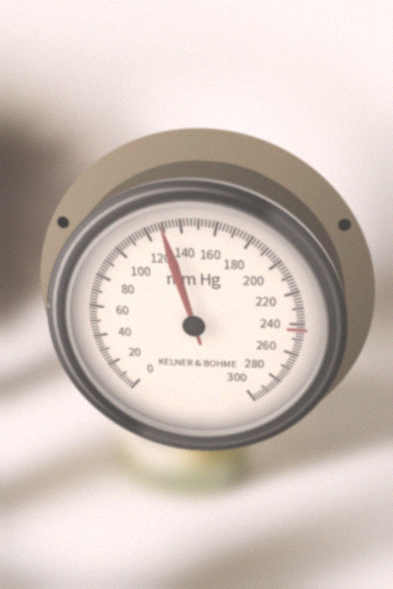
130
